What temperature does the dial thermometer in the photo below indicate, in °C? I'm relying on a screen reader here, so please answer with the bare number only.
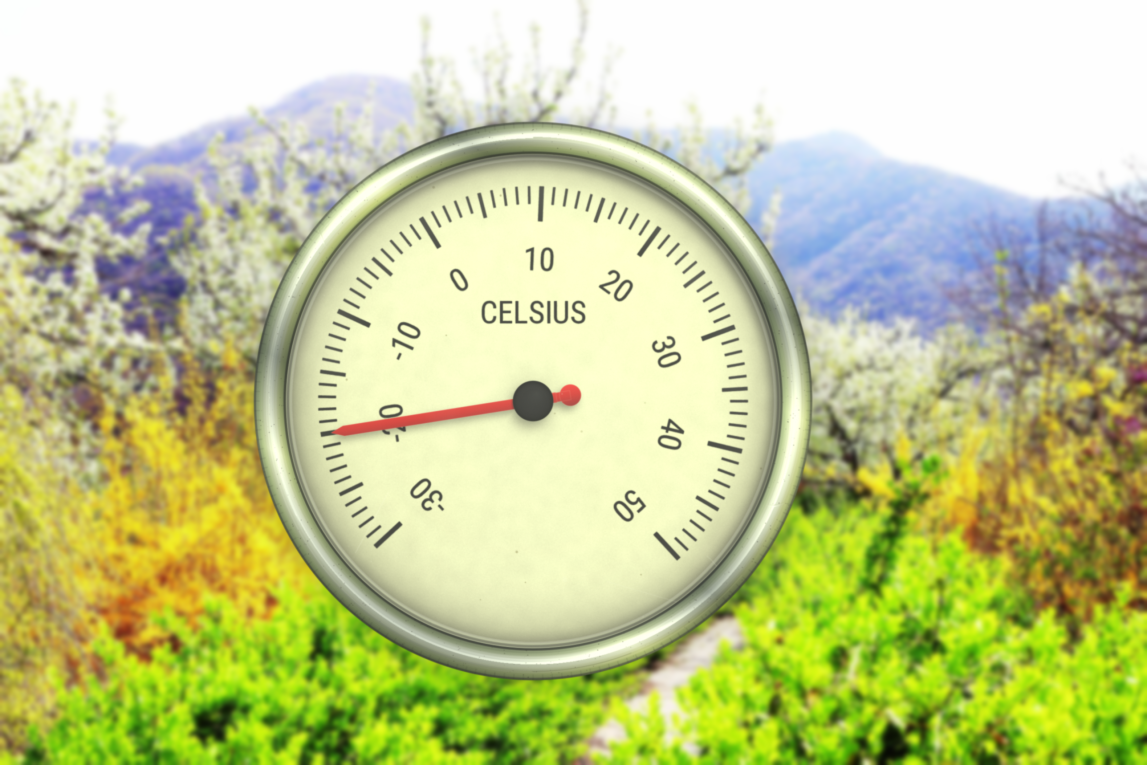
-20
